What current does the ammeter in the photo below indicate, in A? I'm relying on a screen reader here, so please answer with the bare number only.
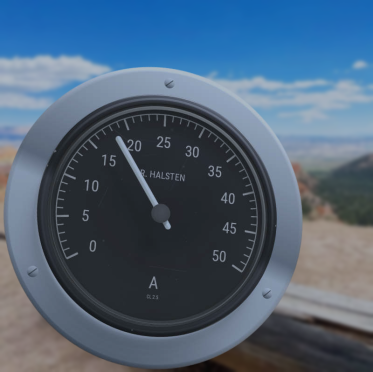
18
